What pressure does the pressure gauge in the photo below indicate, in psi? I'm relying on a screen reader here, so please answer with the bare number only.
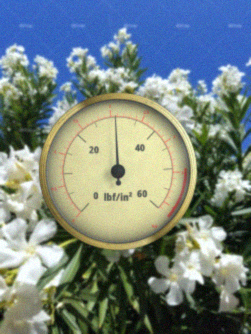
30
